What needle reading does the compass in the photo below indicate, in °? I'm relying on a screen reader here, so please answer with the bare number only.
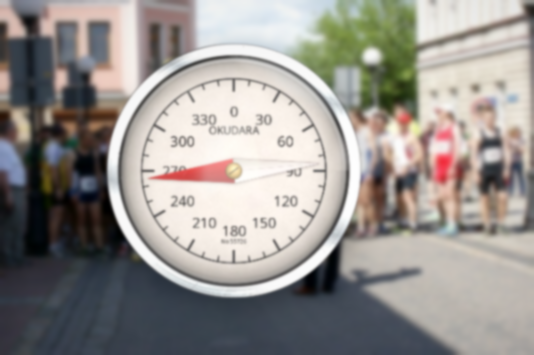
265
